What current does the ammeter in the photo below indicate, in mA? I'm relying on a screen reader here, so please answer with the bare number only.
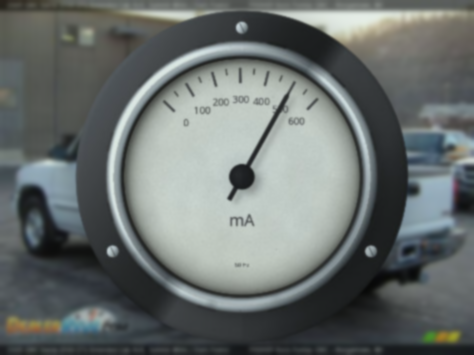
500
